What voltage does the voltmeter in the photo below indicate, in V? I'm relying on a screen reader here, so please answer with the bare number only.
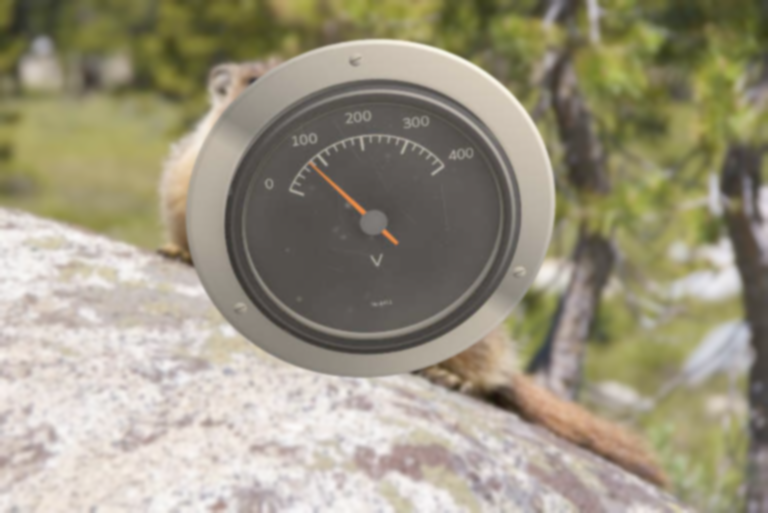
80
